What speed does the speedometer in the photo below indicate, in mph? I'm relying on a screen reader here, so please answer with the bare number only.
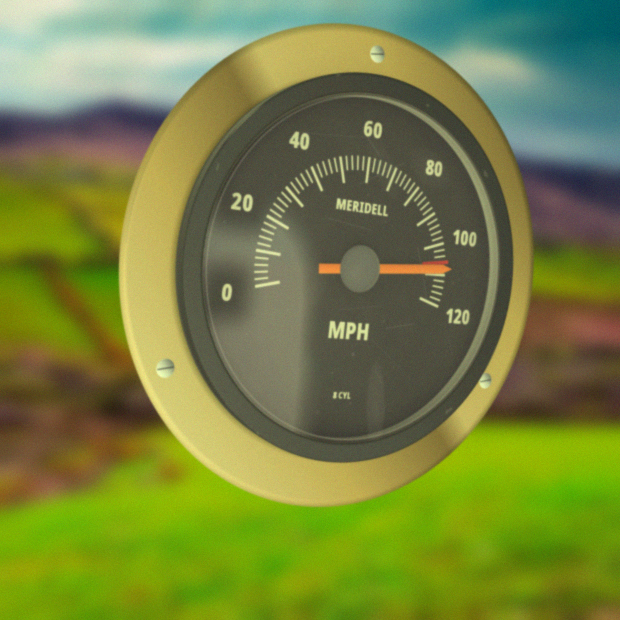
108
